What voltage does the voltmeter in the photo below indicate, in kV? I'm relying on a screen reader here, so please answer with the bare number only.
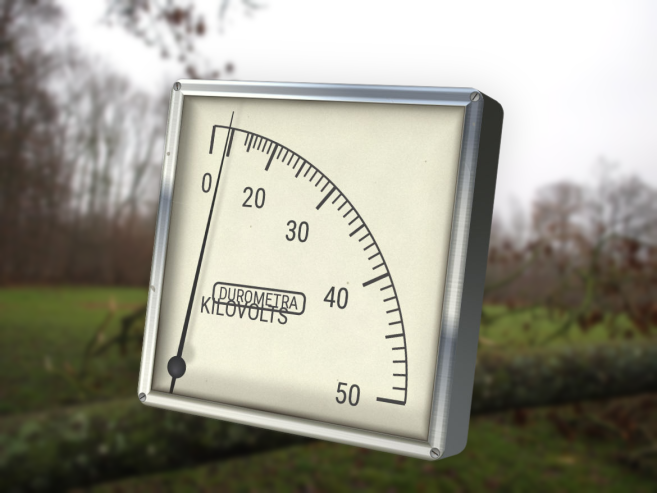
10
